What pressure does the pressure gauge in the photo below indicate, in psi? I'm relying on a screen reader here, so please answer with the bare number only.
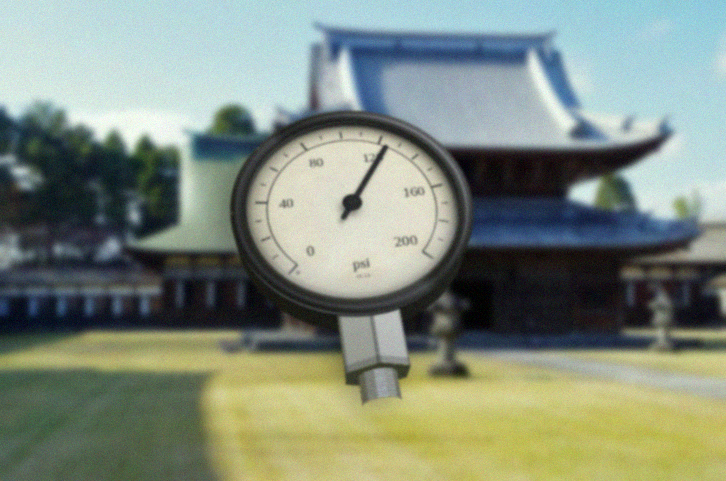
125
